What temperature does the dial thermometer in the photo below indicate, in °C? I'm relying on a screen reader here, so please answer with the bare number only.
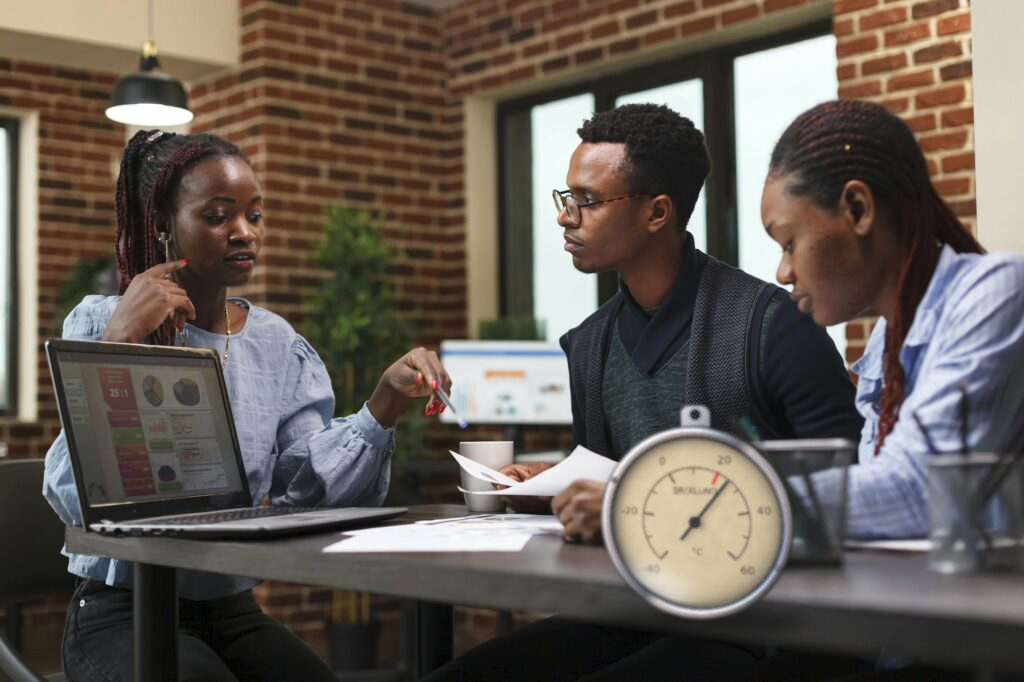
25
